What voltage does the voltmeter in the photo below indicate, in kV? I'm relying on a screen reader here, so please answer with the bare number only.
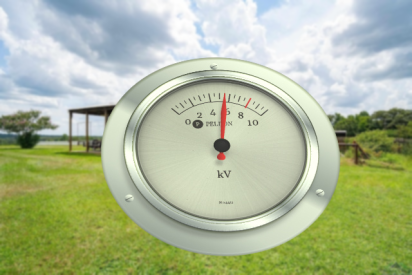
5.5
